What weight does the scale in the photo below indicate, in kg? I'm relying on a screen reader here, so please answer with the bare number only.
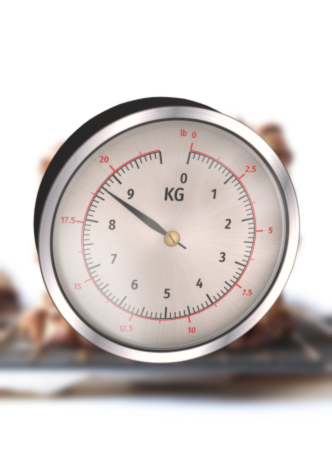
8.7
